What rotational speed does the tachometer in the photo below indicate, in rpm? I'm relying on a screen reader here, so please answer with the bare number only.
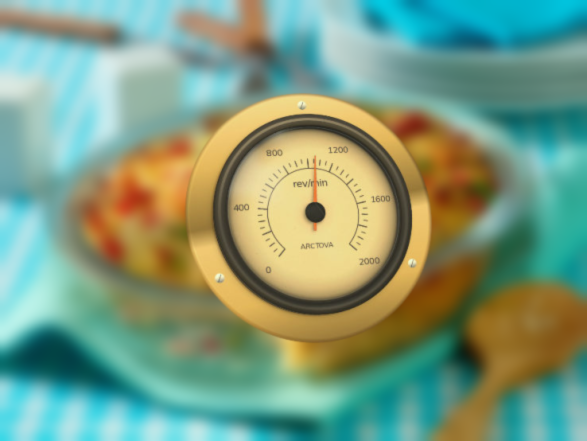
1050
